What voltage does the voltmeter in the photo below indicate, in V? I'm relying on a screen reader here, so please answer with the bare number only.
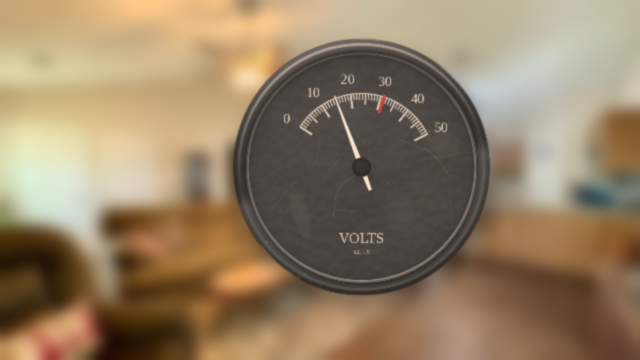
15
